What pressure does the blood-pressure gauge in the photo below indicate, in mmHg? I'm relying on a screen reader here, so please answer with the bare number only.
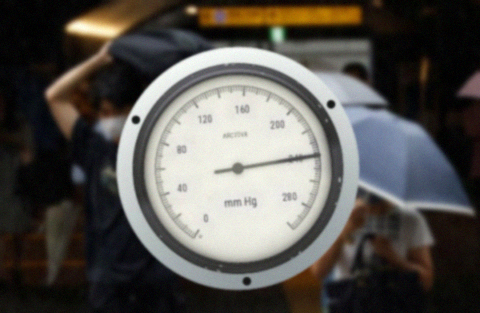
240
